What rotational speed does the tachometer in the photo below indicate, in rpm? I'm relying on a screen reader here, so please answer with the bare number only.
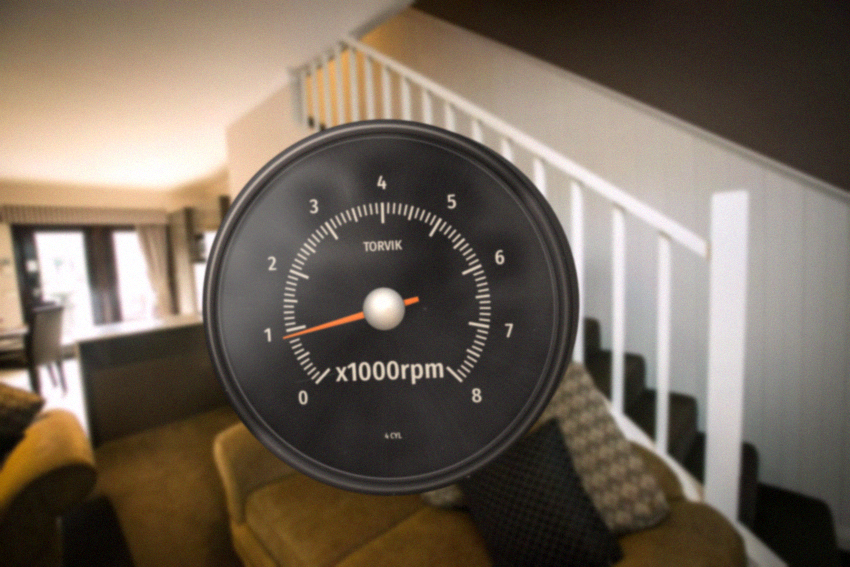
900
